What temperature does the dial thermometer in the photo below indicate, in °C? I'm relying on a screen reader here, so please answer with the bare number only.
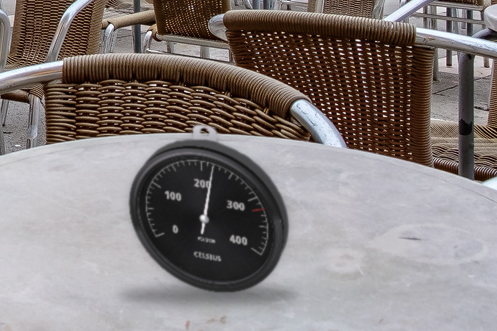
220
